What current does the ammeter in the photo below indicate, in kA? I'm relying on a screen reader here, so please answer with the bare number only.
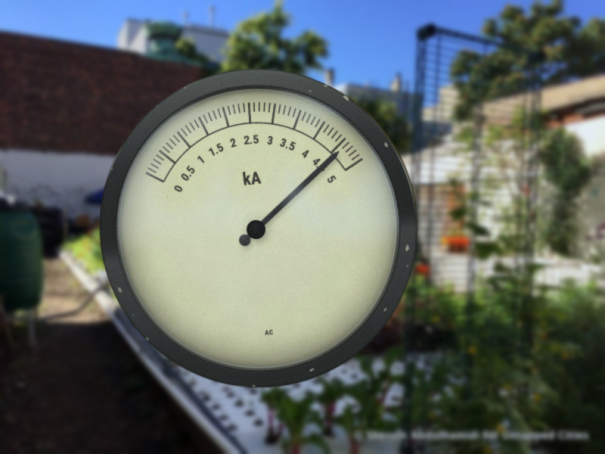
4.6
